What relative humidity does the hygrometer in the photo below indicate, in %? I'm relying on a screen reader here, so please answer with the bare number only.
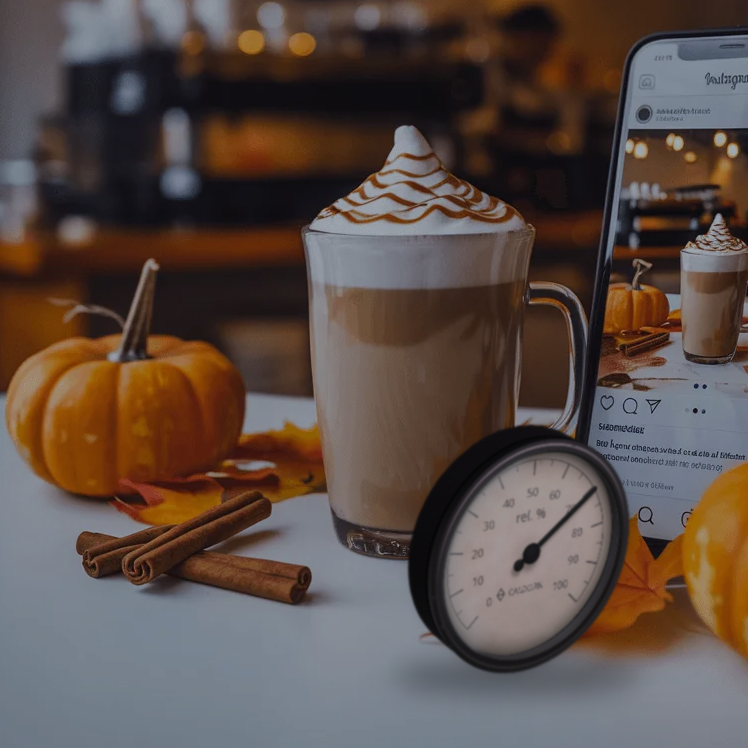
70
